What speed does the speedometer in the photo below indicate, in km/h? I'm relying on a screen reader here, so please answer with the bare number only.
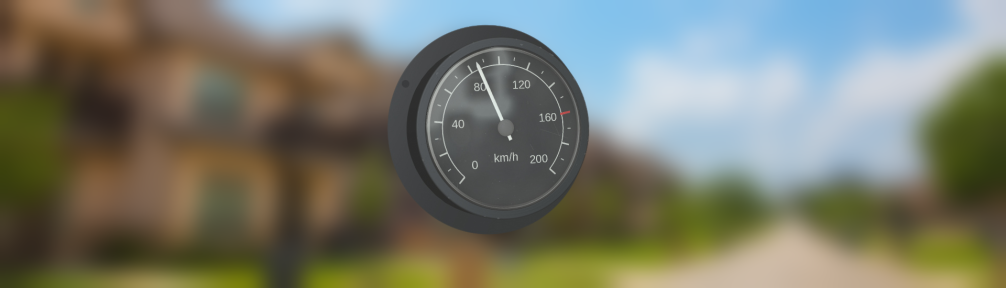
85
